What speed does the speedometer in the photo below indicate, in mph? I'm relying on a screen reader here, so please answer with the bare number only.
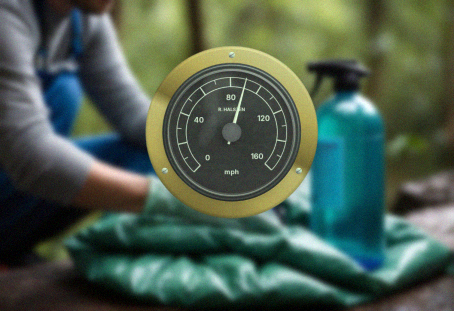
90
